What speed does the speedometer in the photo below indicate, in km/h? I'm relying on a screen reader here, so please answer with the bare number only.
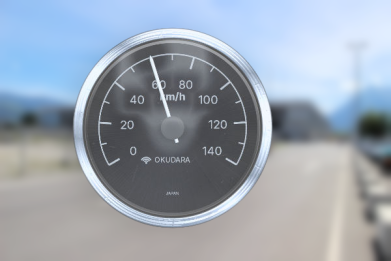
60
